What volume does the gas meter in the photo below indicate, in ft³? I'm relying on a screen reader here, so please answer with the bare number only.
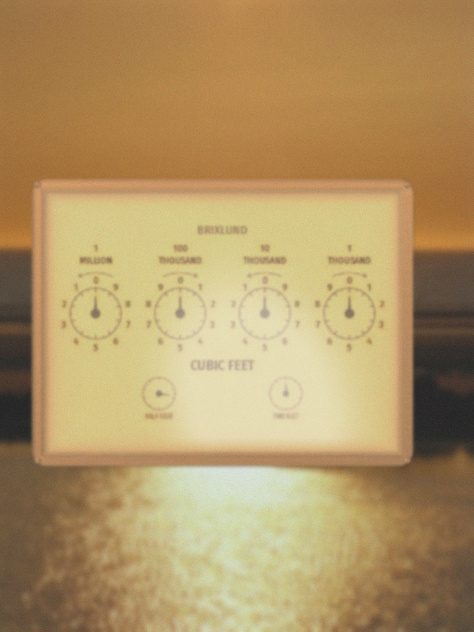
0
